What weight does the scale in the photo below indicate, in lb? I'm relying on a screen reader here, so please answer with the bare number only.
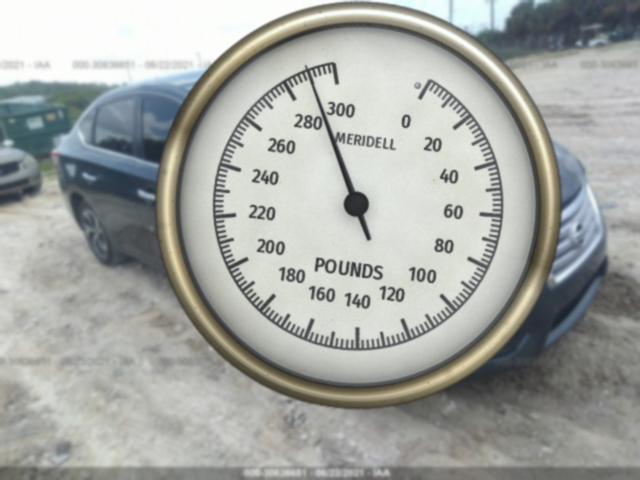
290
